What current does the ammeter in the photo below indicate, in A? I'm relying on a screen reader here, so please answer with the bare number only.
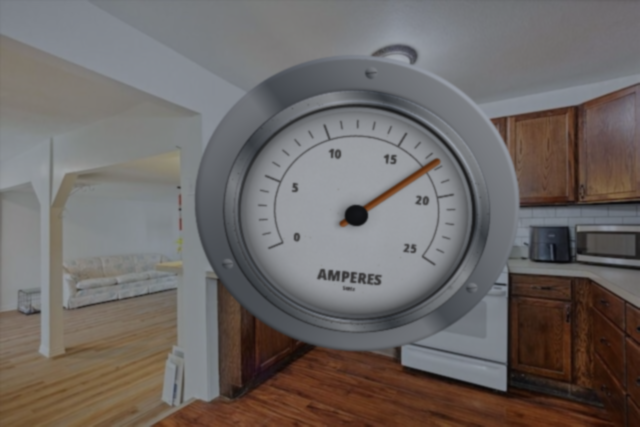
17.5
